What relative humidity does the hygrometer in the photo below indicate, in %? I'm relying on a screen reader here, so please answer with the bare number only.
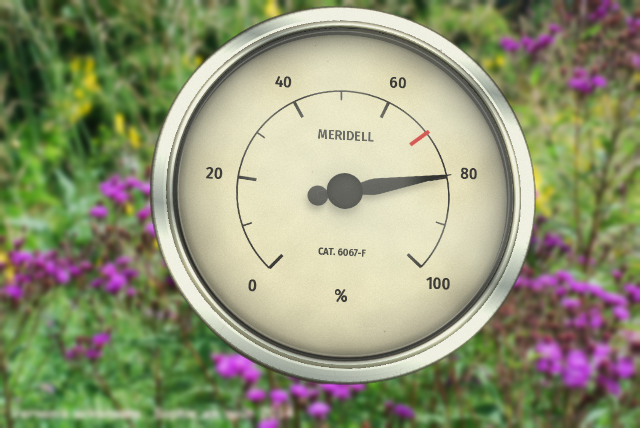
80
